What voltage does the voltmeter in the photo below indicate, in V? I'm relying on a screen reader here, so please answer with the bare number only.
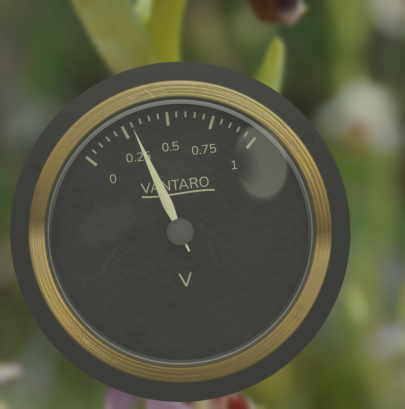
0.3
